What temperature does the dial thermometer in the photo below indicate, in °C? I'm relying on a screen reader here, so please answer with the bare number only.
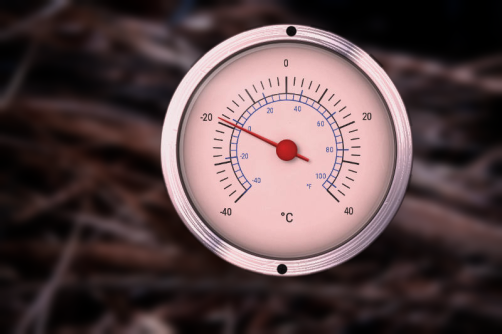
-19
